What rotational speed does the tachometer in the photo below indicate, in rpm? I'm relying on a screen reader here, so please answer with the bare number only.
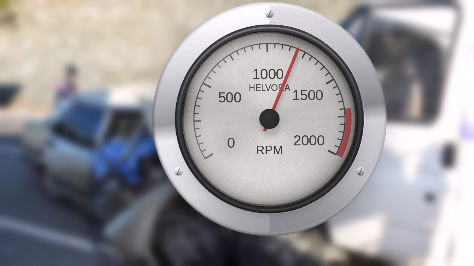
1200
